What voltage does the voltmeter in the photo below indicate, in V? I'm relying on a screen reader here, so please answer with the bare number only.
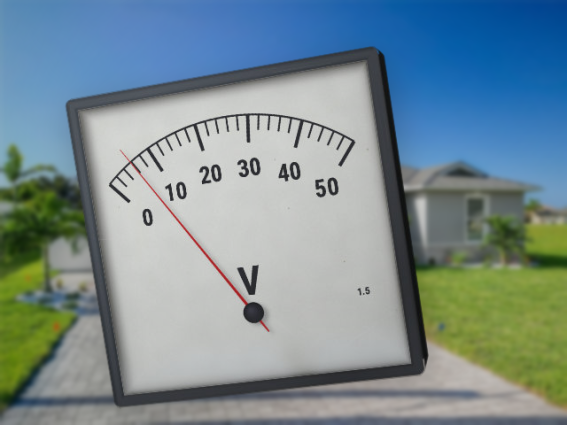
6
